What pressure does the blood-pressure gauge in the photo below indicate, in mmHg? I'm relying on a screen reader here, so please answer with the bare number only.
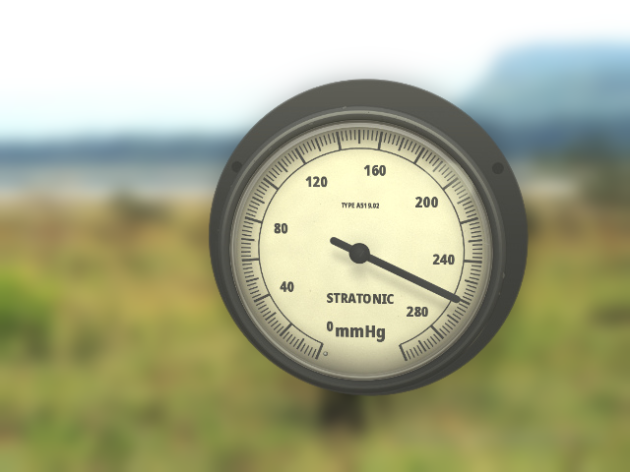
260
